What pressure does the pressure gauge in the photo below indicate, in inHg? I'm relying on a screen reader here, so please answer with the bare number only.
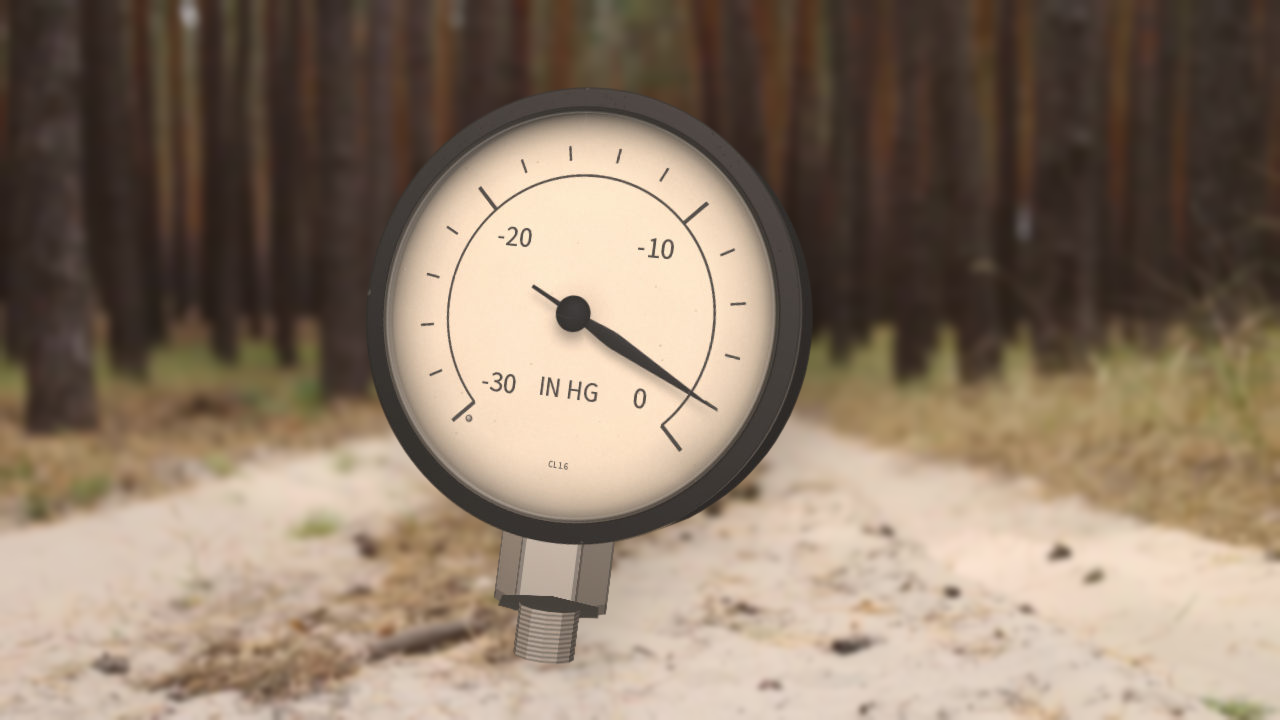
-2
